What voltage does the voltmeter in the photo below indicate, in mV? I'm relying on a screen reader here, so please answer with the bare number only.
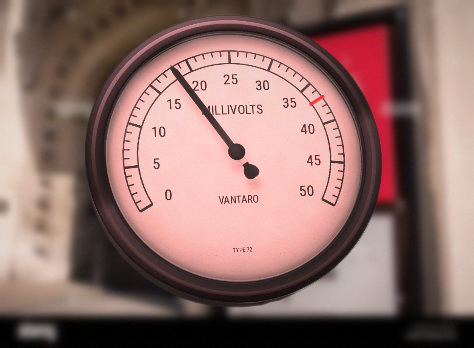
18
